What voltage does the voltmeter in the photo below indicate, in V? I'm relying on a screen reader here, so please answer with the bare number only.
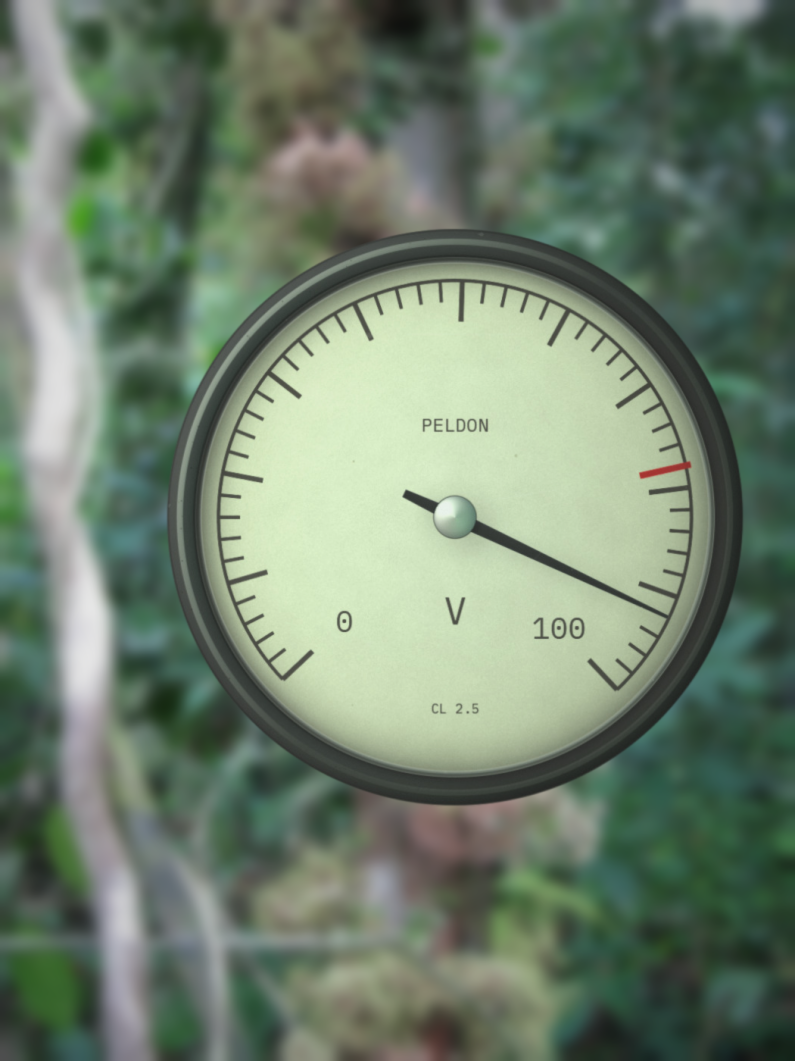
92
